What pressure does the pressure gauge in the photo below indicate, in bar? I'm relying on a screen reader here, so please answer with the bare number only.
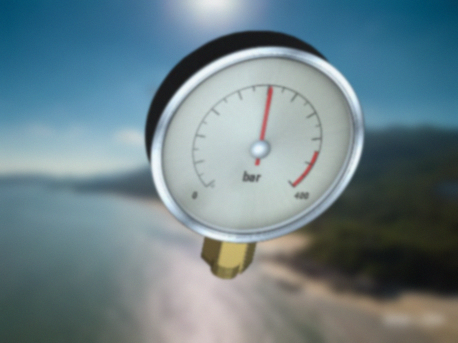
200
